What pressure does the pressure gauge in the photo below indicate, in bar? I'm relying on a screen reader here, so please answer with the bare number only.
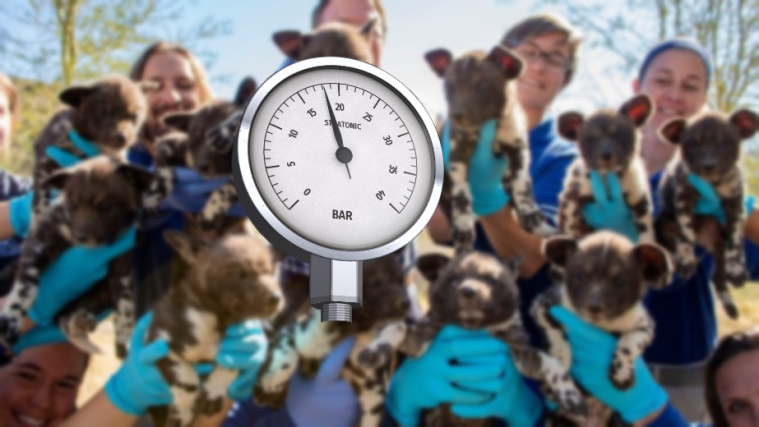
18
